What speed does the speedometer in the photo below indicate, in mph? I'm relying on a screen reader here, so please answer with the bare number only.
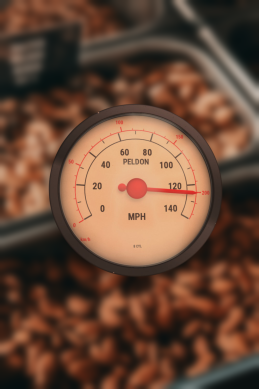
125
